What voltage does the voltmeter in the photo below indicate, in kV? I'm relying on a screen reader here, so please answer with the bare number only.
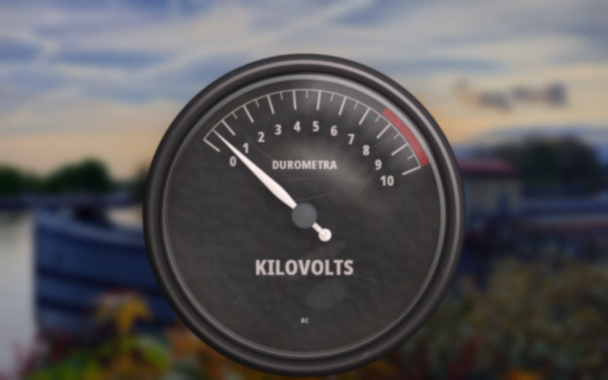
0.5
